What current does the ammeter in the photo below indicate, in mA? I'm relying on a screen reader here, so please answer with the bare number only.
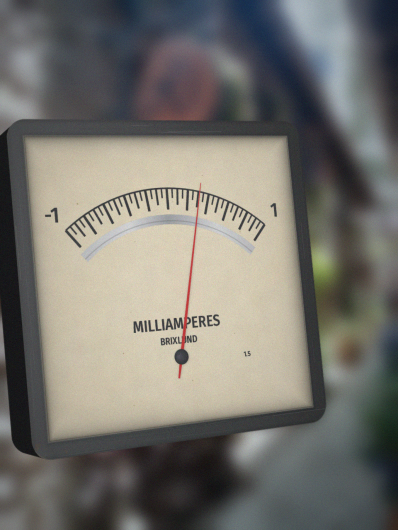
0.3
